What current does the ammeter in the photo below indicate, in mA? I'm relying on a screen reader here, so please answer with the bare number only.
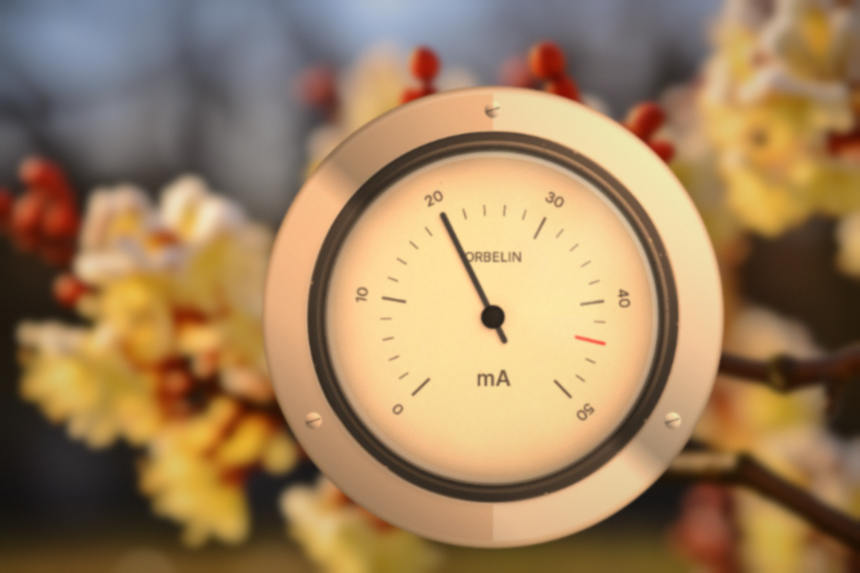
20
